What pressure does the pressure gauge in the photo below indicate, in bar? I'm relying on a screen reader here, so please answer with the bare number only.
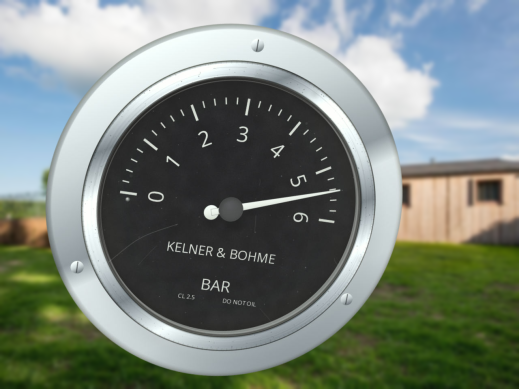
5.4
